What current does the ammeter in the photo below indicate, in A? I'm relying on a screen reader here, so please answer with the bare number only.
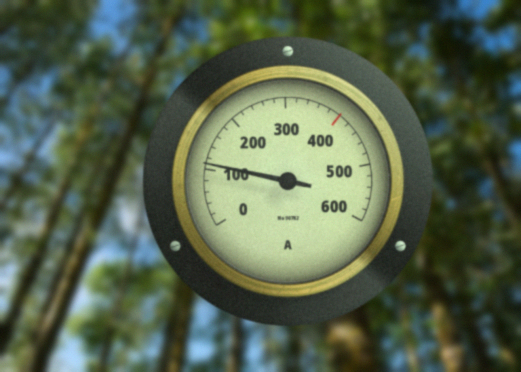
110
